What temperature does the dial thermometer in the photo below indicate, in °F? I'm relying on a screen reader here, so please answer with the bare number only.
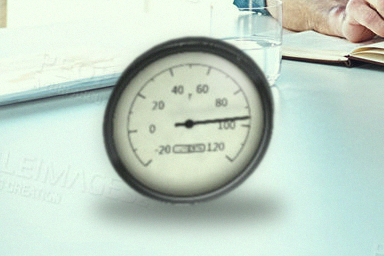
95
